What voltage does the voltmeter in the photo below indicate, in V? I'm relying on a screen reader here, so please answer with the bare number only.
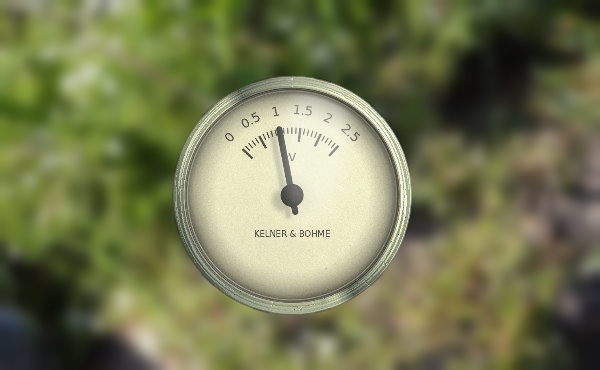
1
